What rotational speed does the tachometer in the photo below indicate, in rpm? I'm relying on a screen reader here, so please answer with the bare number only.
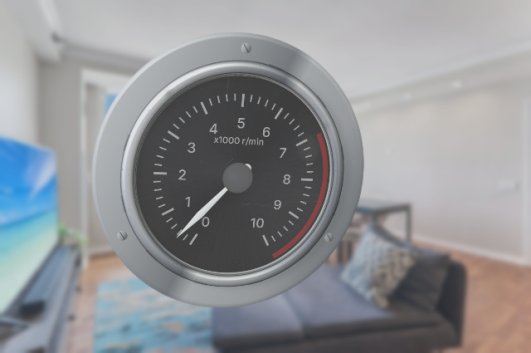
400
